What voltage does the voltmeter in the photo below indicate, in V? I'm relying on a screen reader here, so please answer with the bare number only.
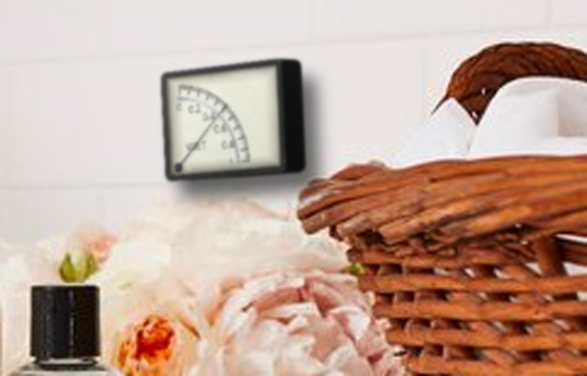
0.5
